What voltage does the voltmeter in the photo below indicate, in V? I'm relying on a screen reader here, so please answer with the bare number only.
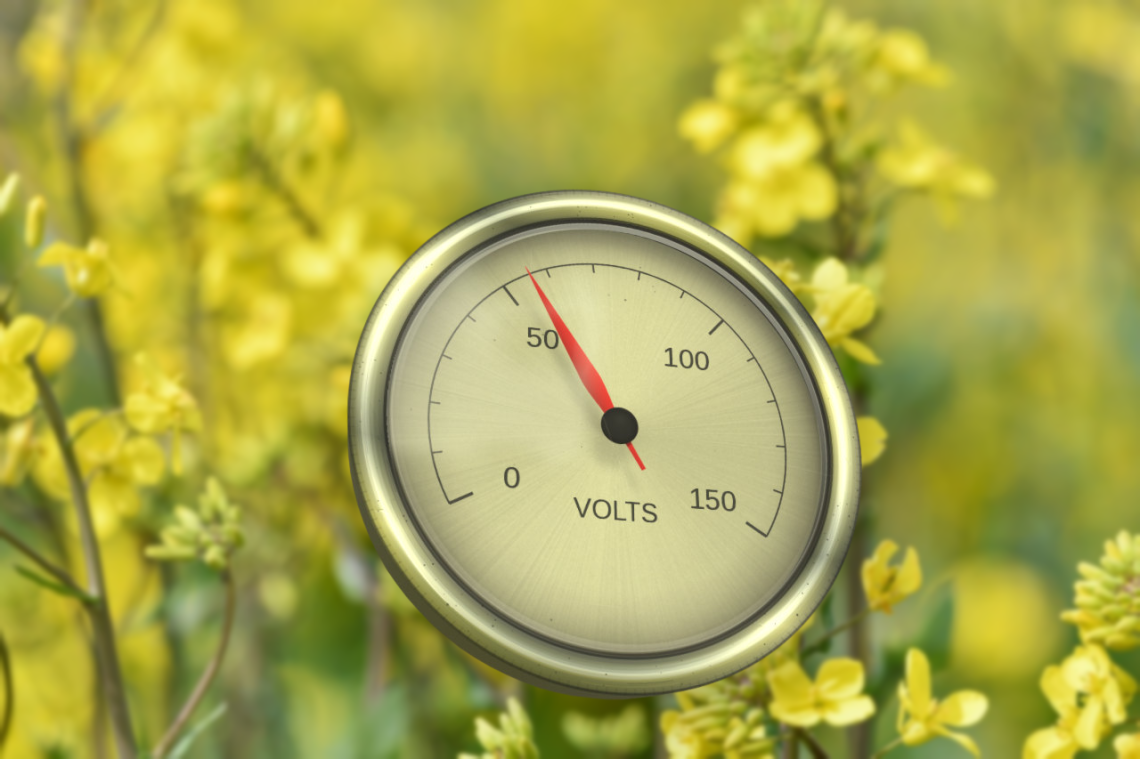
55
